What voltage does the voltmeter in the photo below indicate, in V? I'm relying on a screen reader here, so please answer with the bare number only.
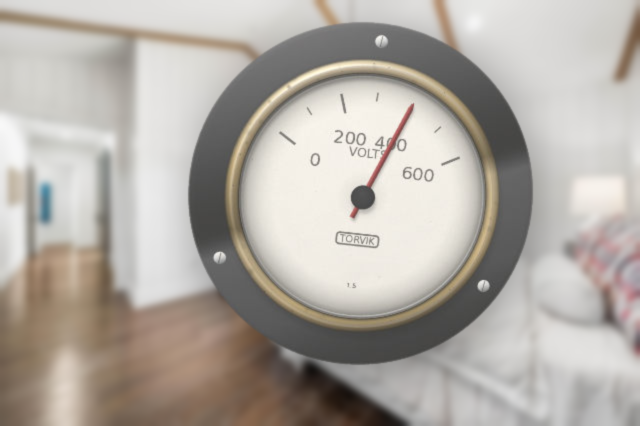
400
